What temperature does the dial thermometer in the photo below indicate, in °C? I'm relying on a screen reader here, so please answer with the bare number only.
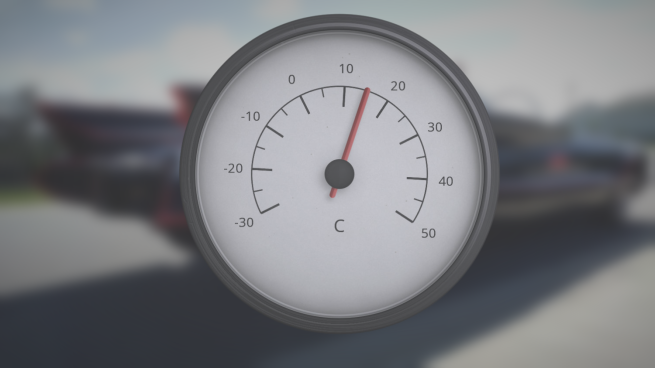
15
